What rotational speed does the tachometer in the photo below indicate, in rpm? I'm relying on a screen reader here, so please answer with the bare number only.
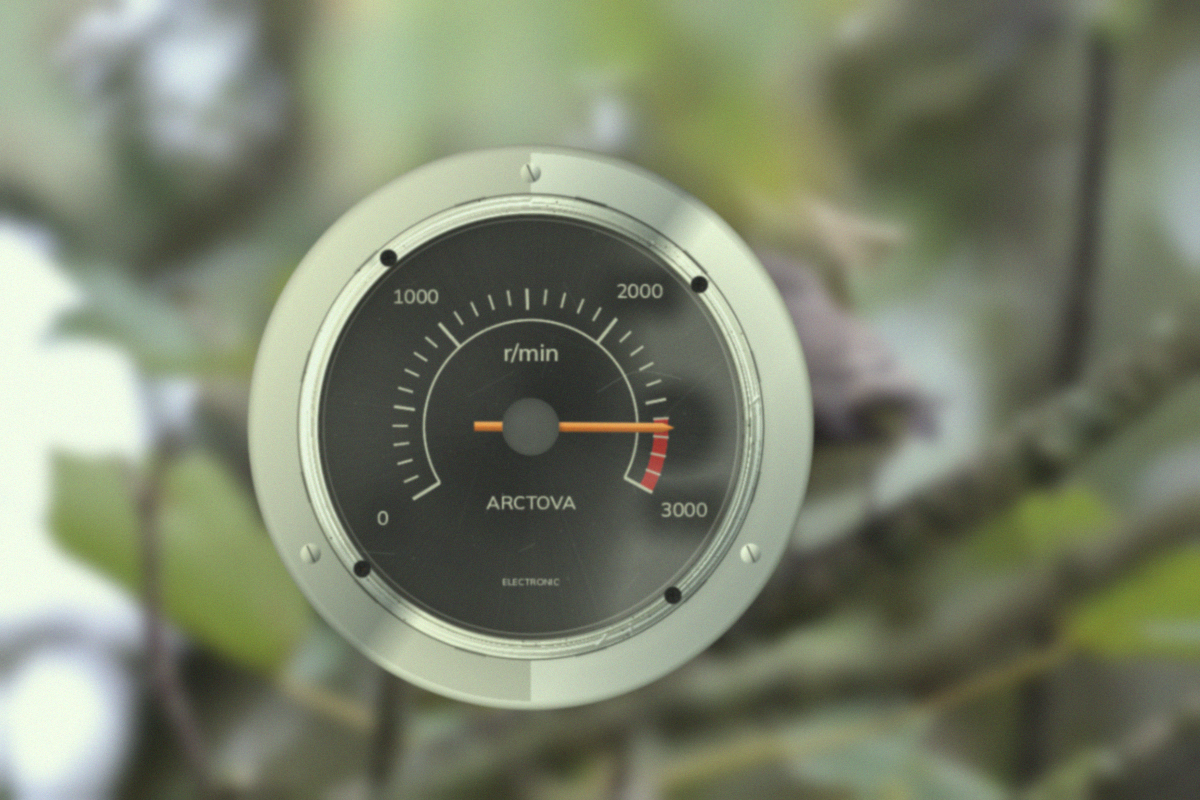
2650
